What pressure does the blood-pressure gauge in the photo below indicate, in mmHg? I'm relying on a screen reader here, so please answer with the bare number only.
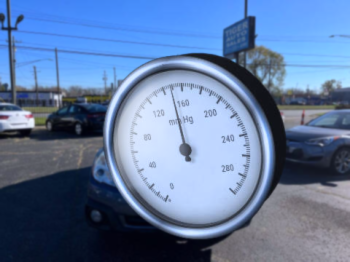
150
